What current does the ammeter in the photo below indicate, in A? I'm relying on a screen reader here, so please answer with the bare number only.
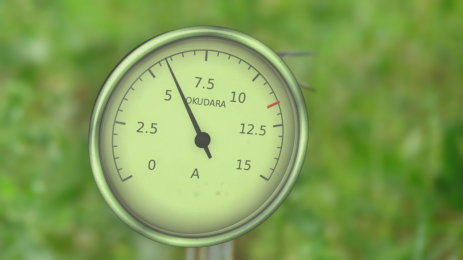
5.75
